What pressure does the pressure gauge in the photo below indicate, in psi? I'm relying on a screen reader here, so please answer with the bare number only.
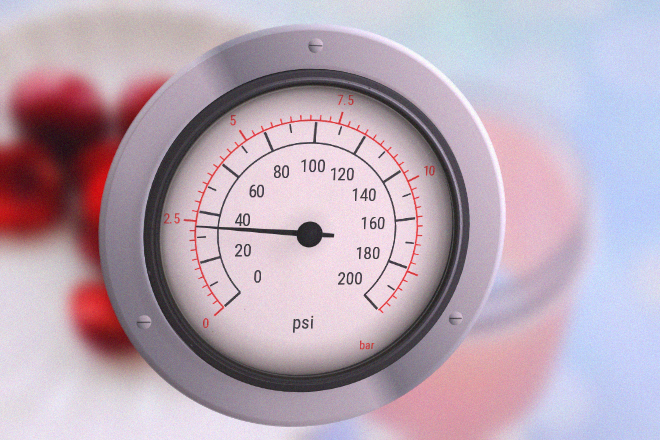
35
